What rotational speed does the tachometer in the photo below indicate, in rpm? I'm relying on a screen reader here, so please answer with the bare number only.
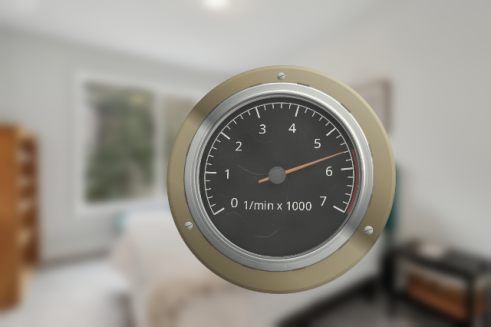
5600
